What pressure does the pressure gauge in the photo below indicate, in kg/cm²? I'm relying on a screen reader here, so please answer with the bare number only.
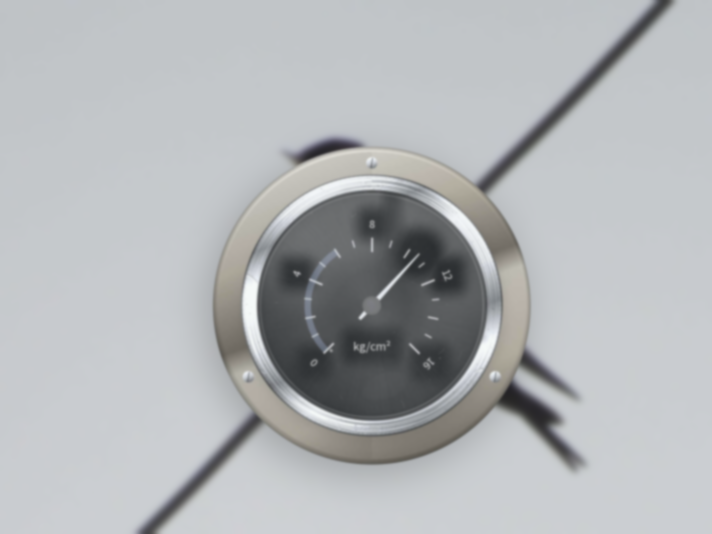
10.5
